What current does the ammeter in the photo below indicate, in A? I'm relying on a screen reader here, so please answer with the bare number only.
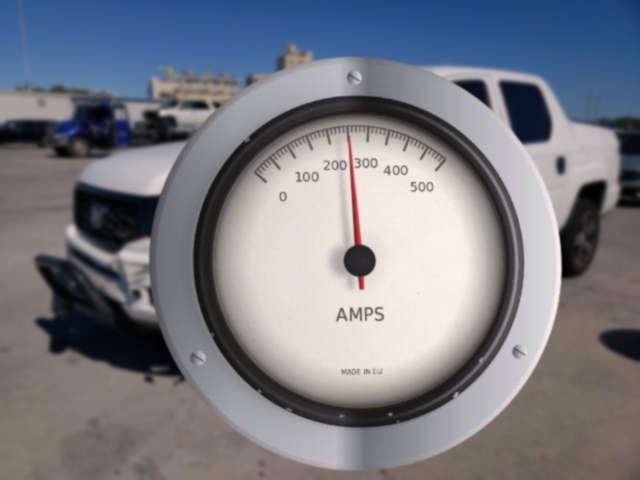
250
